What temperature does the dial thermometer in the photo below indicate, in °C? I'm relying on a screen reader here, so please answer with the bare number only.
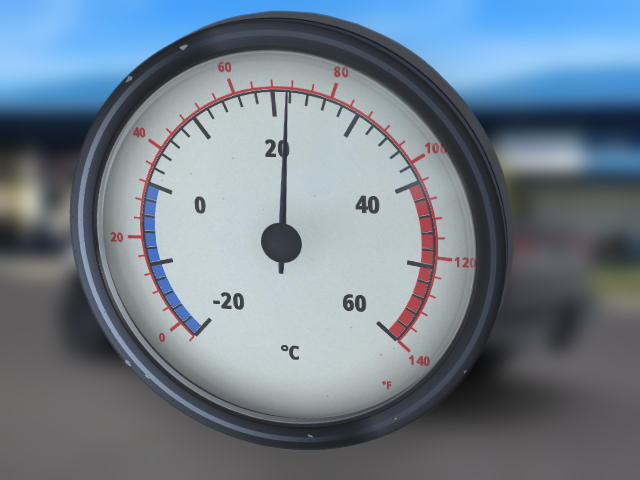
22
